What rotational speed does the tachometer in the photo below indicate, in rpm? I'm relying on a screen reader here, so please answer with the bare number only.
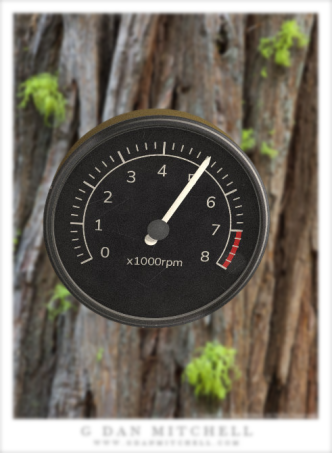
5000
